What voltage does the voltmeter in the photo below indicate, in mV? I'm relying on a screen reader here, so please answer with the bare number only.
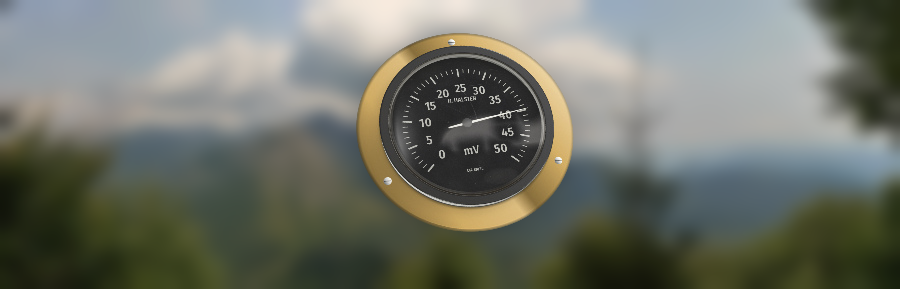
40
